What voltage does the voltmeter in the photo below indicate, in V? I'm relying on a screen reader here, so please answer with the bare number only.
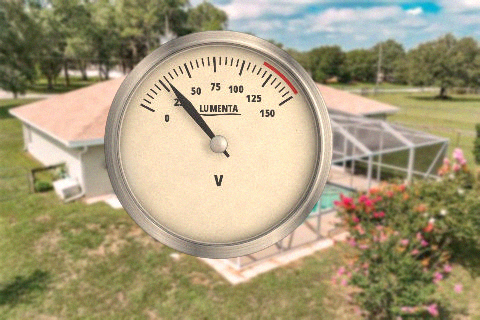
30
